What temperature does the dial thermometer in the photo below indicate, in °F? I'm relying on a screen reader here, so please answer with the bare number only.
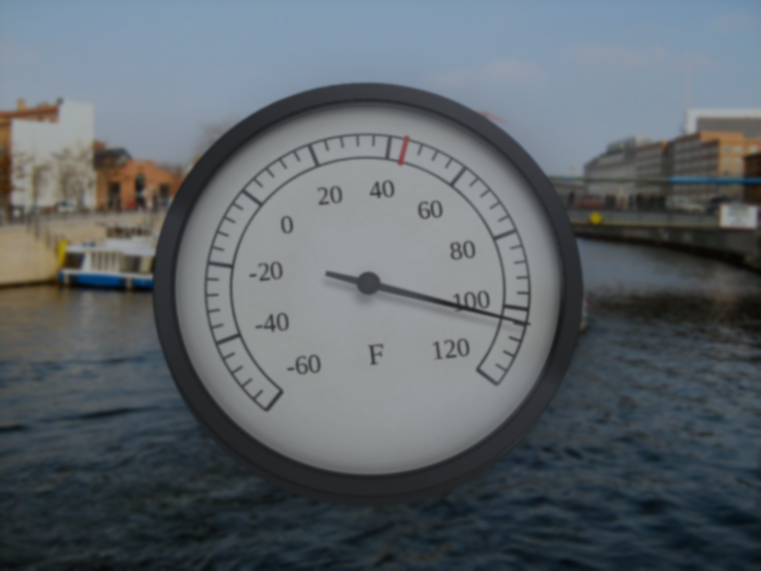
104
